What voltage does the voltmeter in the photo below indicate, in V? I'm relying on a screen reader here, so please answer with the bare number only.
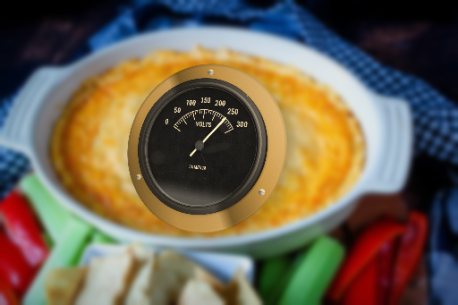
250
